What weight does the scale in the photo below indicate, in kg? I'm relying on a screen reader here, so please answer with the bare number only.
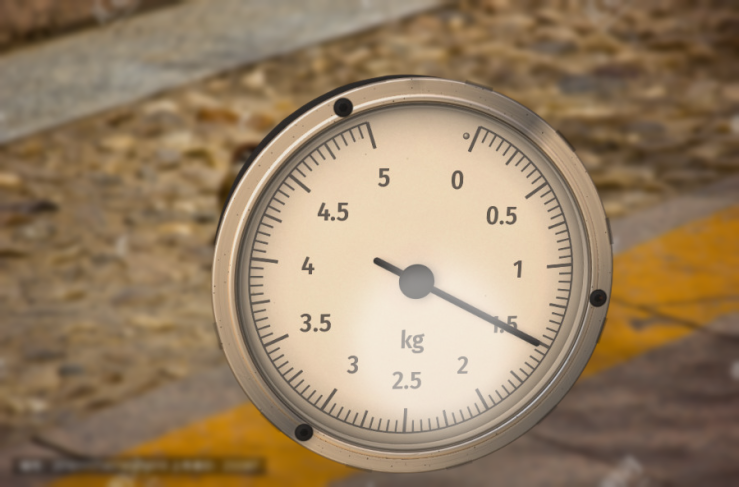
1.5
